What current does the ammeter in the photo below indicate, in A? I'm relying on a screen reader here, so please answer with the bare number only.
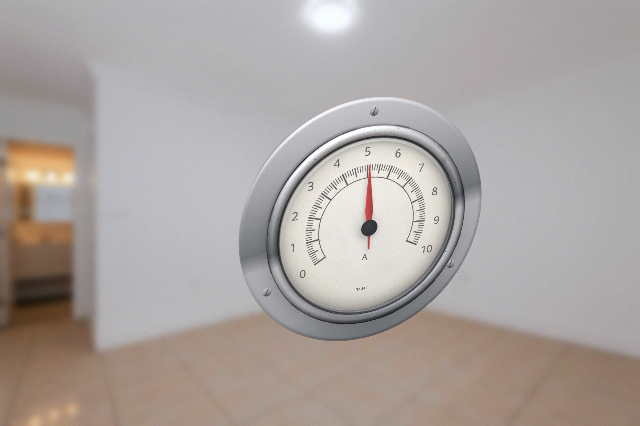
5
